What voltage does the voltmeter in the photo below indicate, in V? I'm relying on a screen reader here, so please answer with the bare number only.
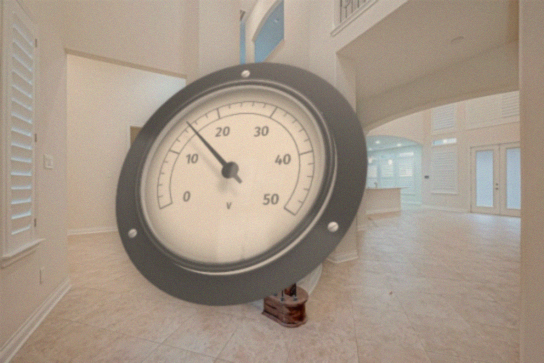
15
